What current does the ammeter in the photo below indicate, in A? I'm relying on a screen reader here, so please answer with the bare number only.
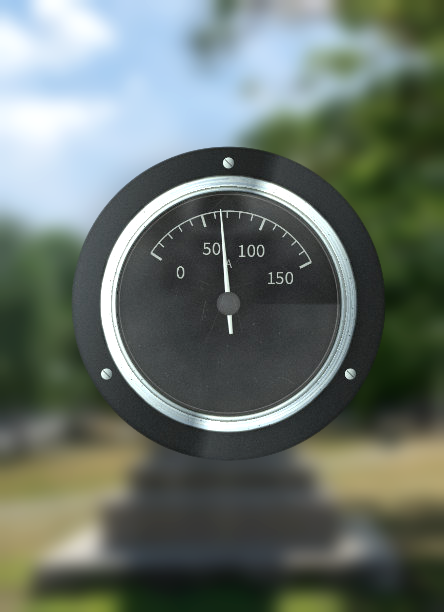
65
